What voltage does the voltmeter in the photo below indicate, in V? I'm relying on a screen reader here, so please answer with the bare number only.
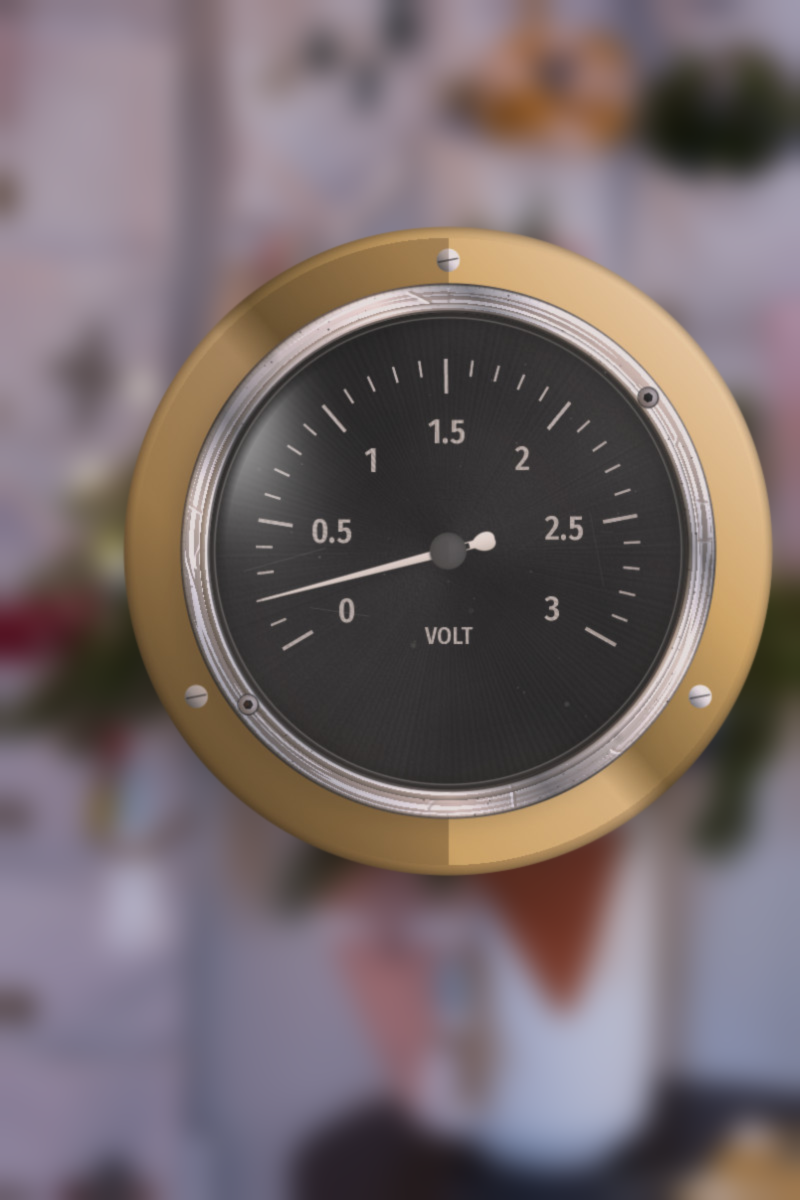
0.2
